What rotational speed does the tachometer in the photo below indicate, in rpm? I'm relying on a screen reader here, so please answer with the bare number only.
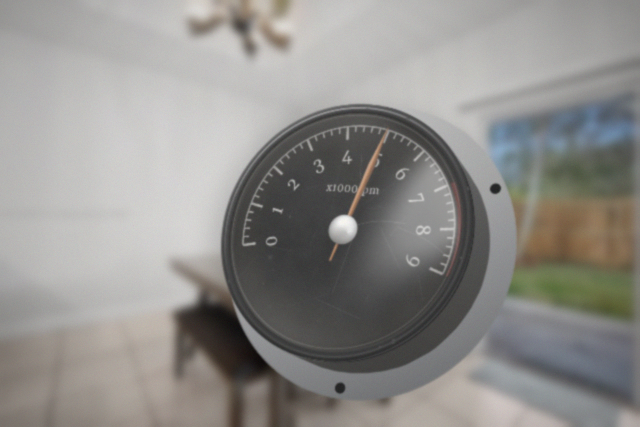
5000
